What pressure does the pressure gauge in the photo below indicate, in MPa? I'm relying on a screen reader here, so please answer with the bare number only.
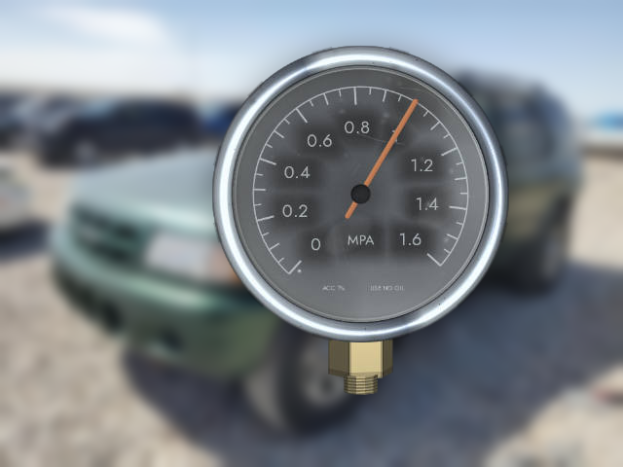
1
